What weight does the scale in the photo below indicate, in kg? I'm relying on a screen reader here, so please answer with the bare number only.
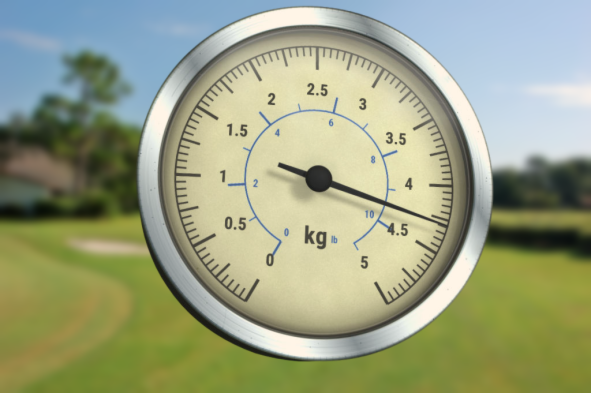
4.3
